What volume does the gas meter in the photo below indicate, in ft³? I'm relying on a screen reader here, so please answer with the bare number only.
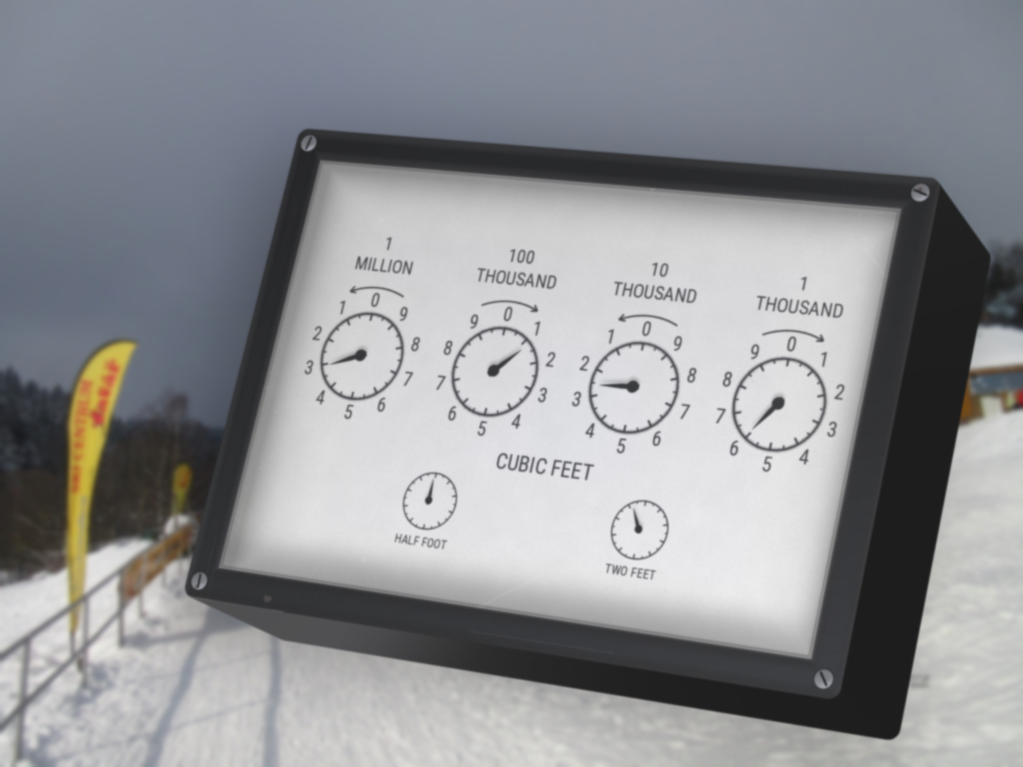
312600
